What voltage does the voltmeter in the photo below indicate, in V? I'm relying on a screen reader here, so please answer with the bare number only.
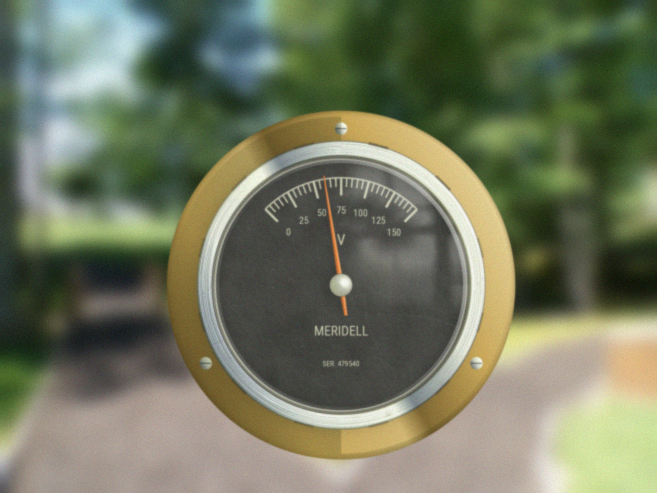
60
